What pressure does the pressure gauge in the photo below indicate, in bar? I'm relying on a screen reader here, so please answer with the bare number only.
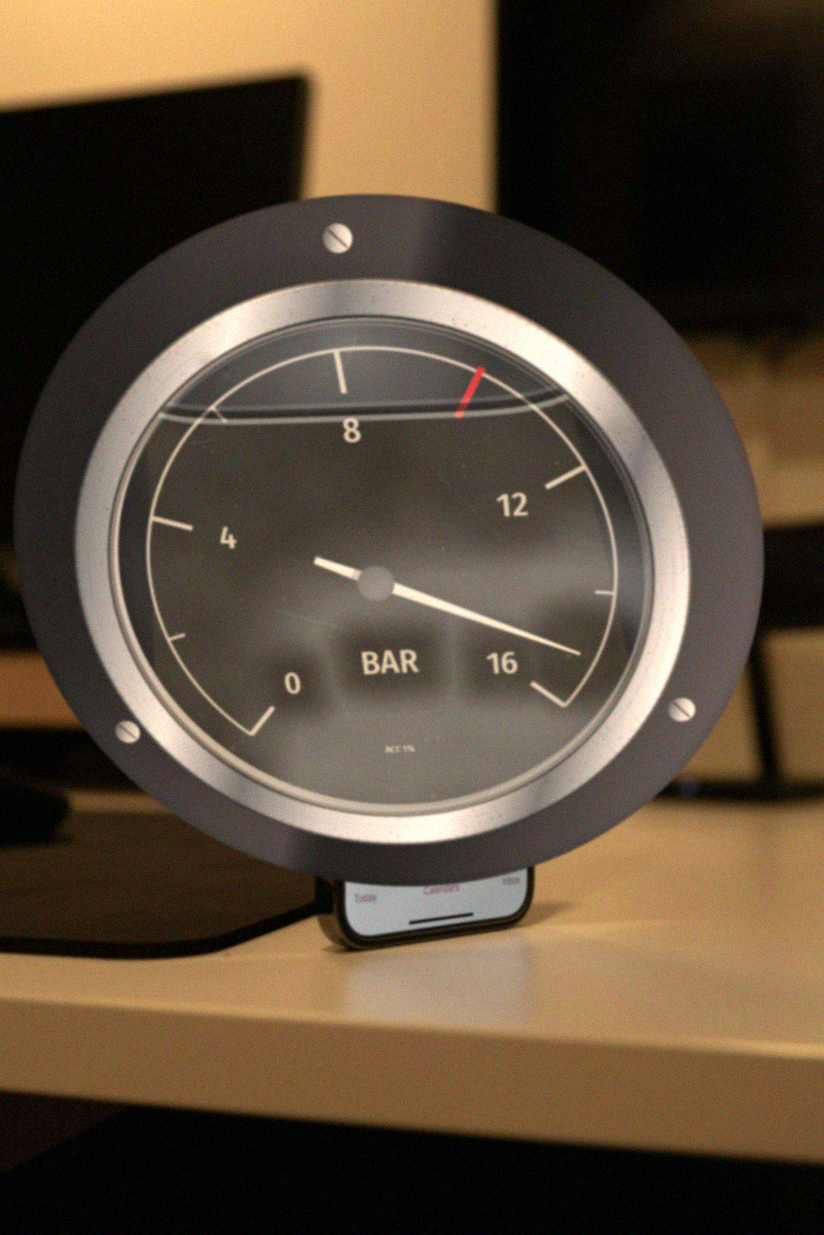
15
